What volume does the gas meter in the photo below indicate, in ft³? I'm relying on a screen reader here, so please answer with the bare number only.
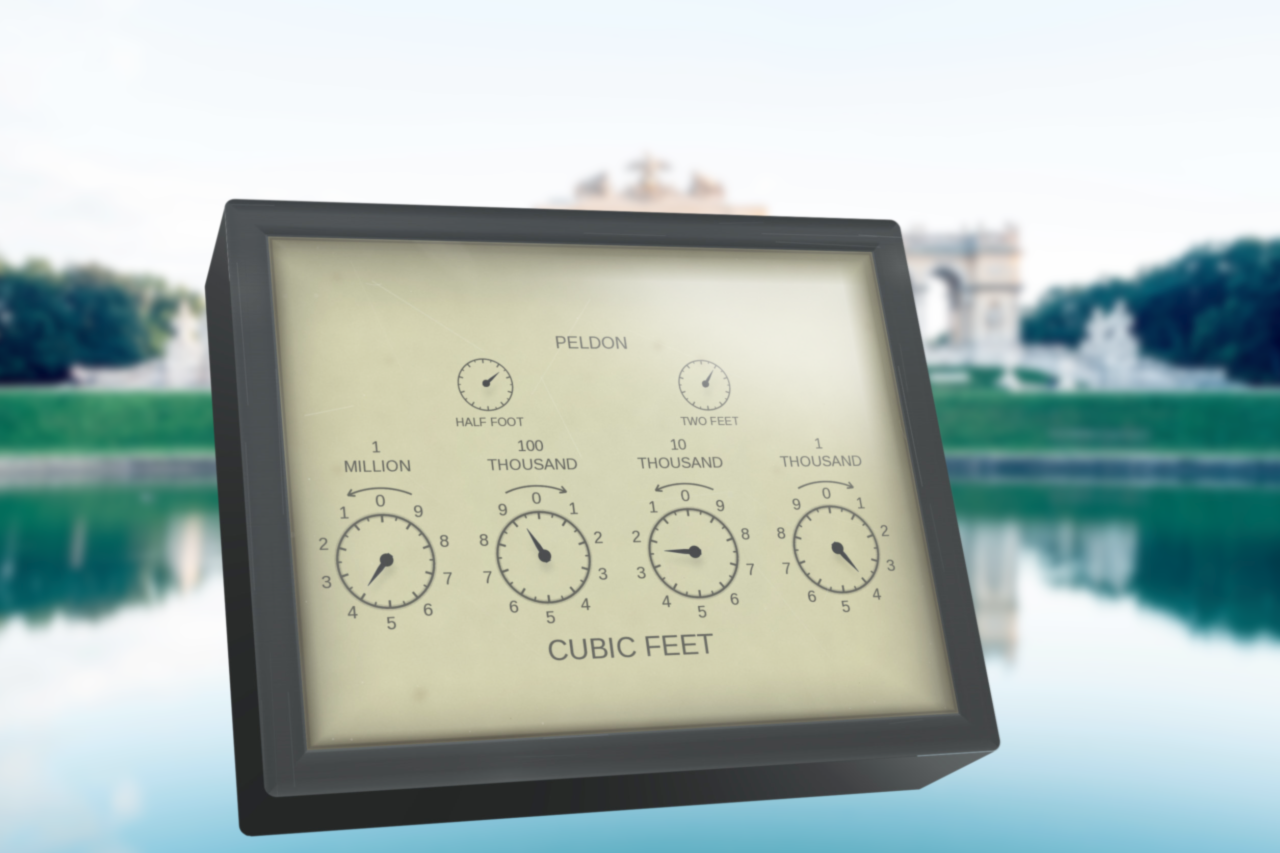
392400
